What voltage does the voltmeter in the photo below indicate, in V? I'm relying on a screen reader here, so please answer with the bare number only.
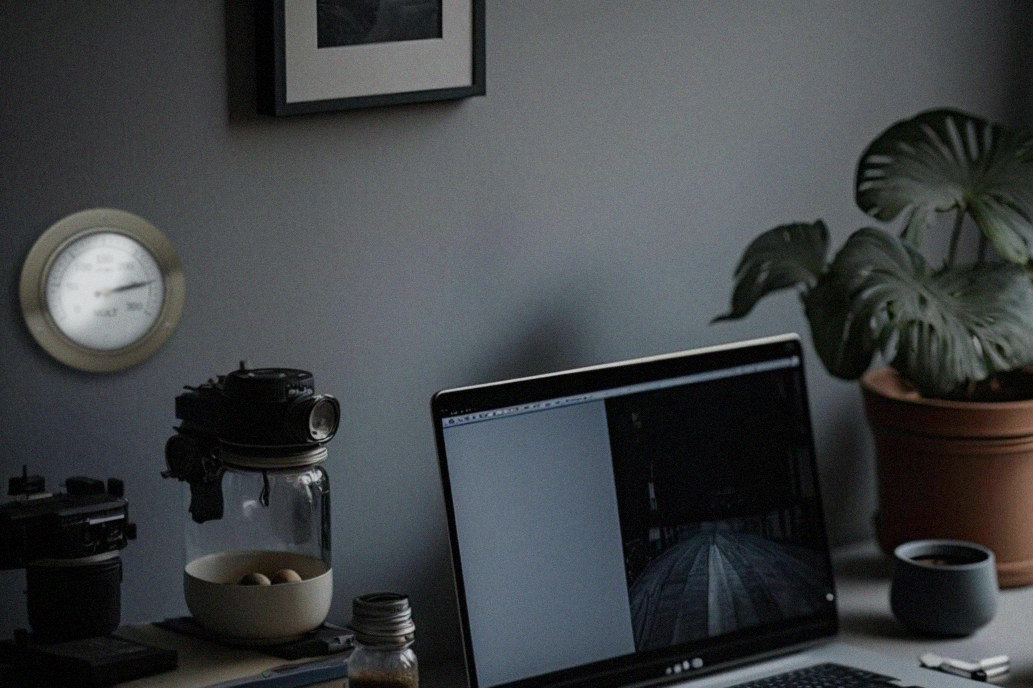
250
